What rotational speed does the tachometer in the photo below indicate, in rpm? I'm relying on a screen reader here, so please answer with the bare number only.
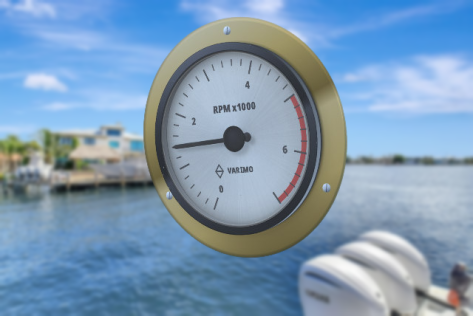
1400
